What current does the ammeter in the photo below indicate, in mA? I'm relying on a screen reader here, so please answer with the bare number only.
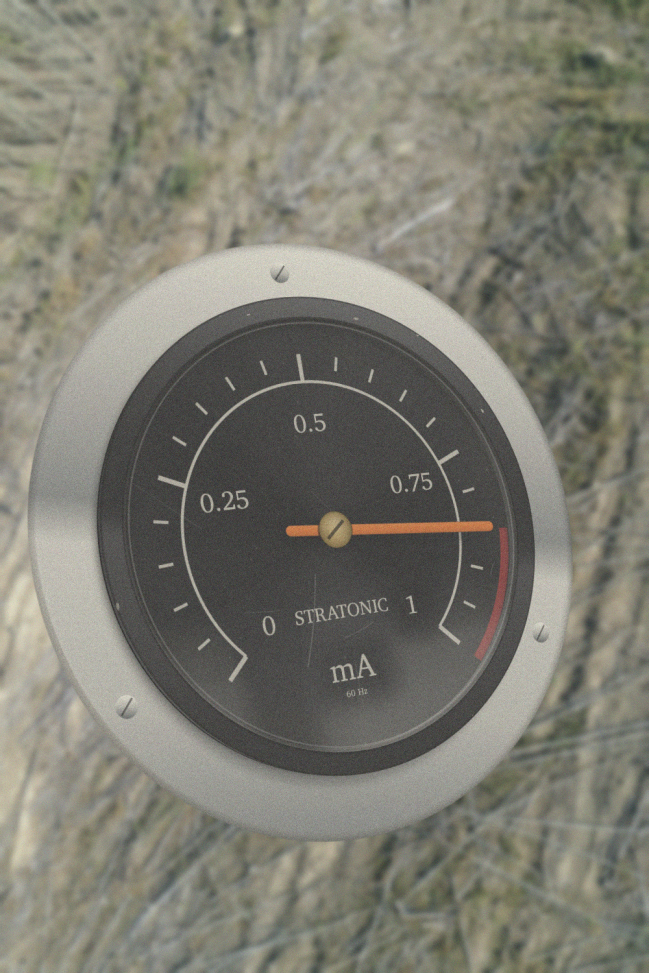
0.85
